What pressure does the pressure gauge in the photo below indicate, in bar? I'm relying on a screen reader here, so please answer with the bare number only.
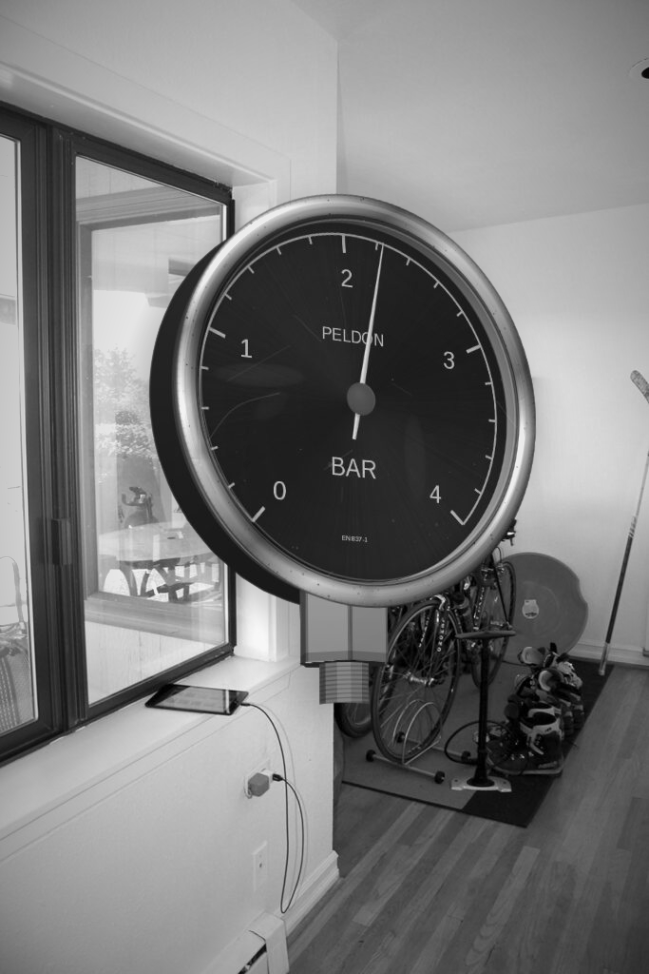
2.2
